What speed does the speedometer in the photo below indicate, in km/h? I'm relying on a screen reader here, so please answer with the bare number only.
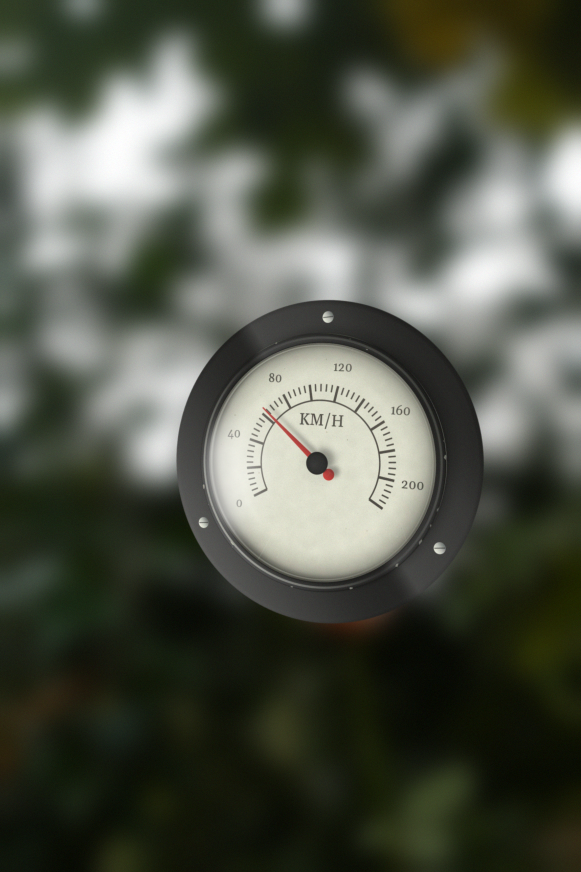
64
